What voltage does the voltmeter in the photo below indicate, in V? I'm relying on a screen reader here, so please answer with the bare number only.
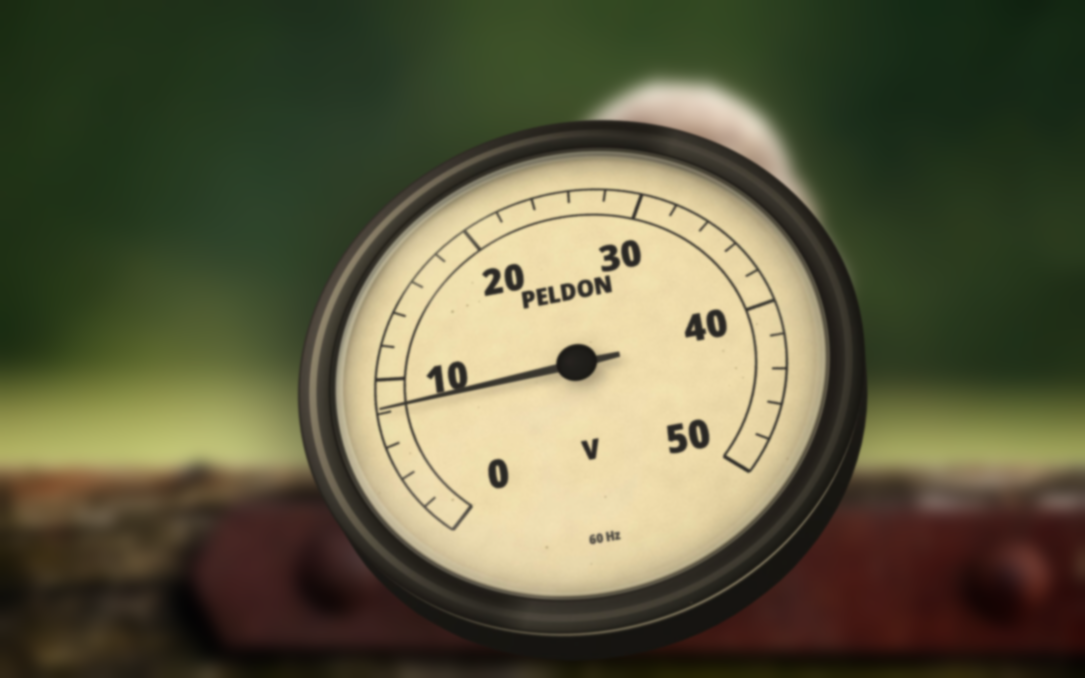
8
